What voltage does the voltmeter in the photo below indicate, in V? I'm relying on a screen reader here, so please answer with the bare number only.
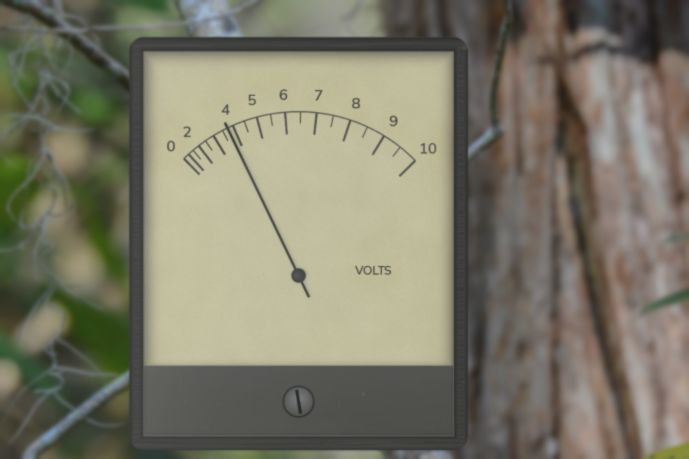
3.75
